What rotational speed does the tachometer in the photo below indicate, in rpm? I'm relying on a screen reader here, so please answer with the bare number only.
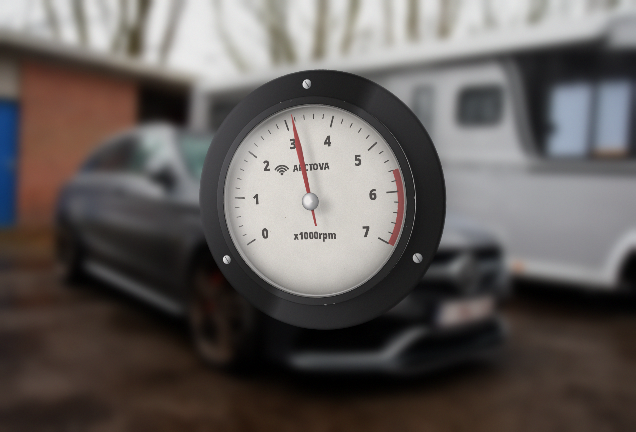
3200
